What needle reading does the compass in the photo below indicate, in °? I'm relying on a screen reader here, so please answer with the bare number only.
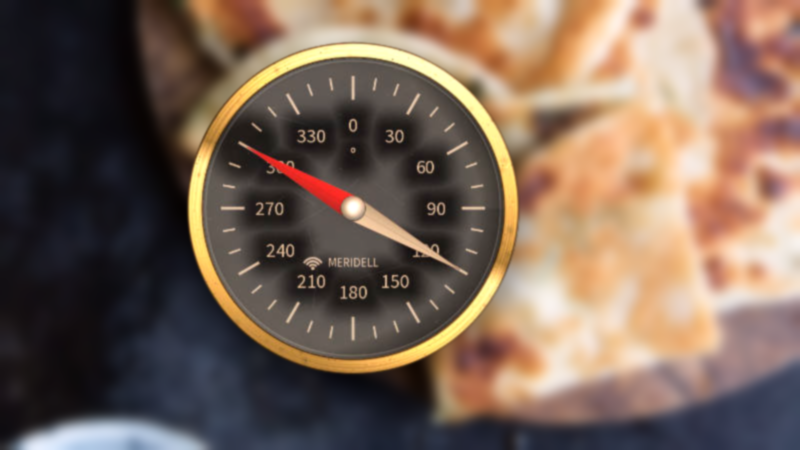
300
